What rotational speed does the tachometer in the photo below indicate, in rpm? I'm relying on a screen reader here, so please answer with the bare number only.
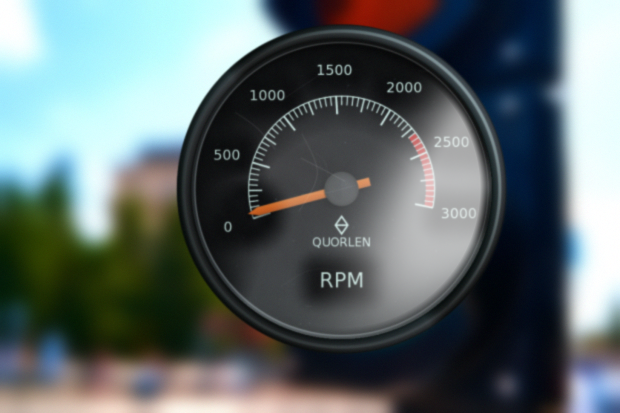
50
